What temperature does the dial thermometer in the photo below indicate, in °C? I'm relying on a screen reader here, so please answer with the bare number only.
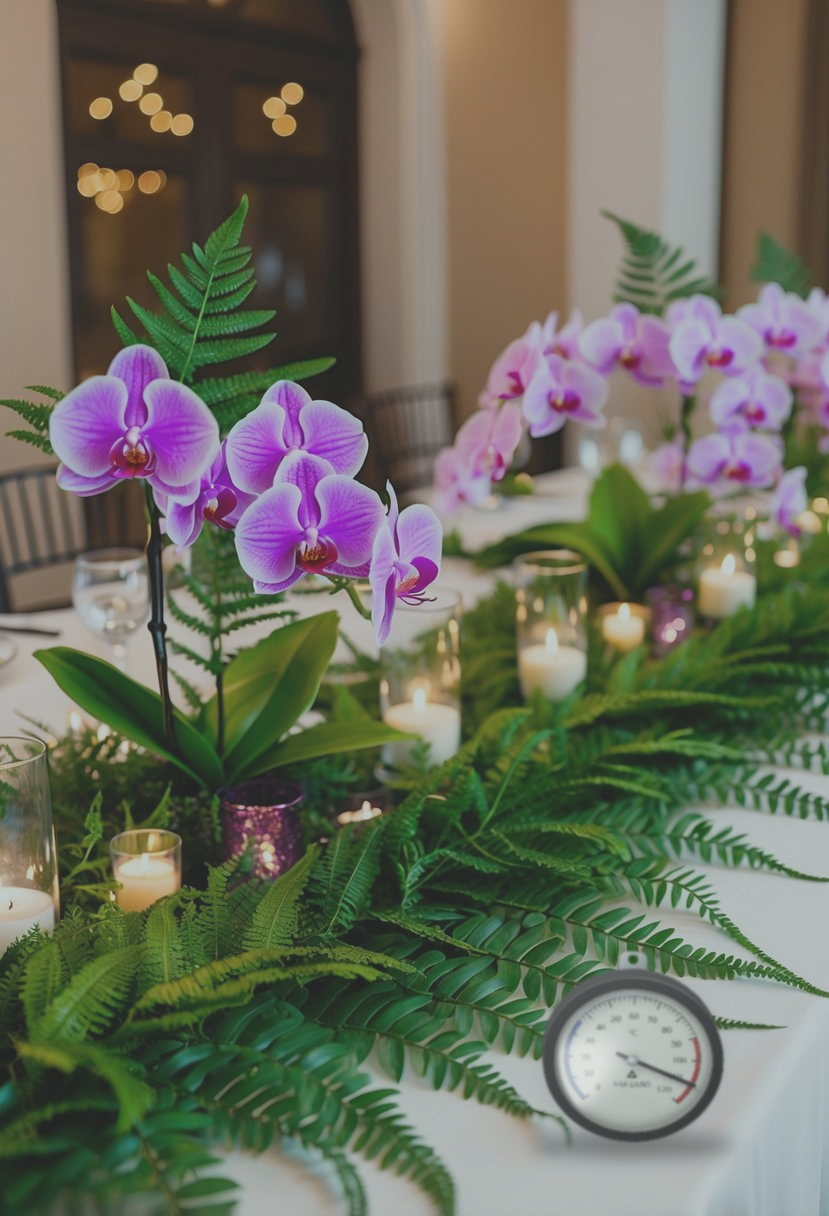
110
